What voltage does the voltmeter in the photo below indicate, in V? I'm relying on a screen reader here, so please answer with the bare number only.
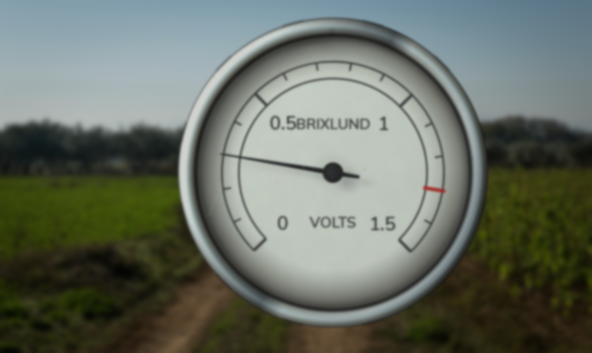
0.3
